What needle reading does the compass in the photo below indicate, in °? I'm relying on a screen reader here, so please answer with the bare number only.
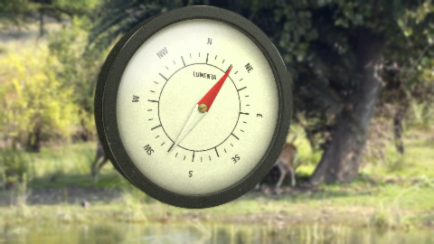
30
